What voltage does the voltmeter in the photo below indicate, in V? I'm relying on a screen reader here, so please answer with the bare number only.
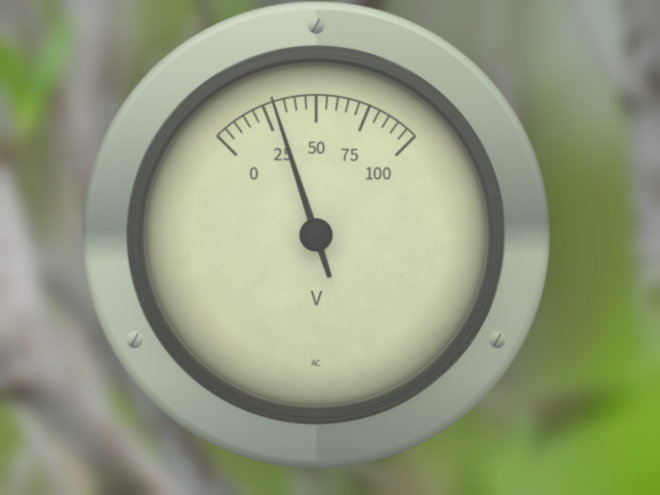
30
